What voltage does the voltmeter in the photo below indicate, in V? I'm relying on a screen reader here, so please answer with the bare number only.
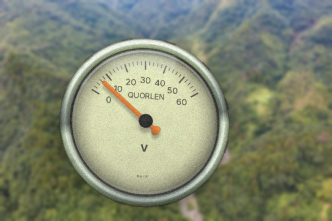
6
